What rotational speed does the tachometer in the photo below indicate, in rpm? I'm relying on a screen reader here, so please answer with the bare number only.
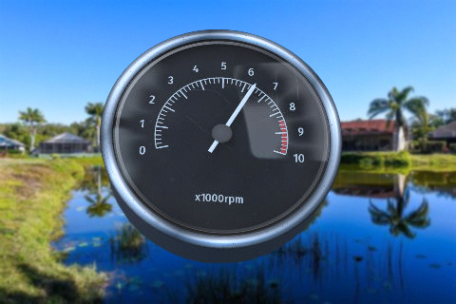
6400
